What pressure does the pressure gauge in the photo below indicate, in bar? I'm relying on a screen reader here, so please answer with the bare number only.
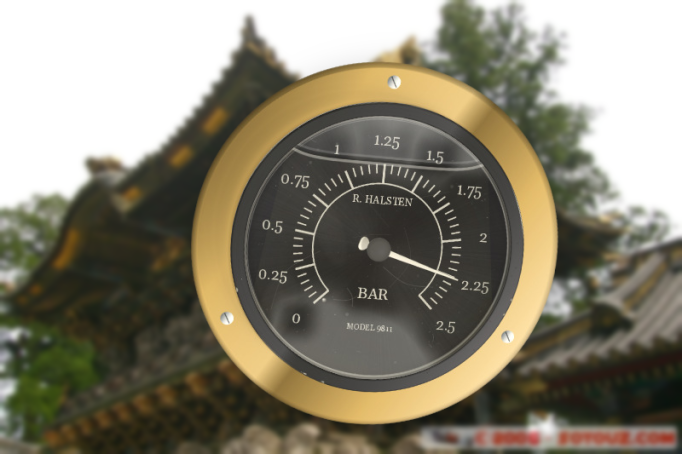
2.25
